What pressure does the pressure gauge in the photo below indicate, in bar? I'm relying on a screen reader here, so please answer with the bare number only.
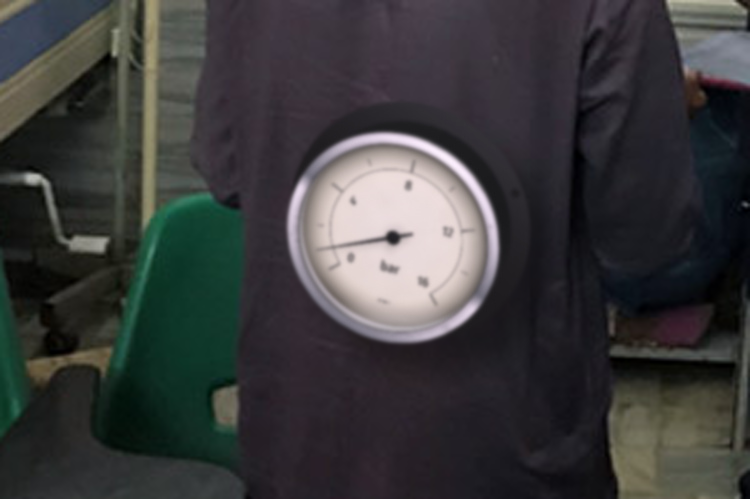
1
